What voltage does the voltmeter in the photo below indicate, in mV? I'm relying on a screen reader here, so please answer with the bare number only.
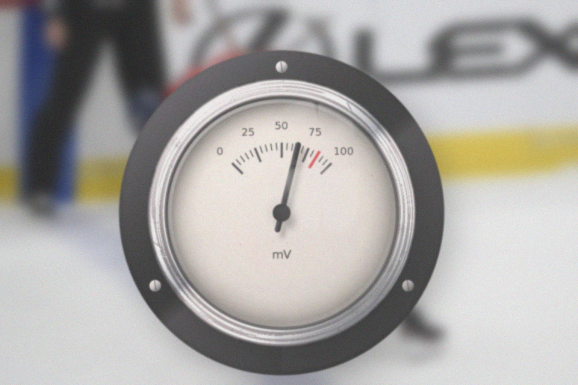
65
